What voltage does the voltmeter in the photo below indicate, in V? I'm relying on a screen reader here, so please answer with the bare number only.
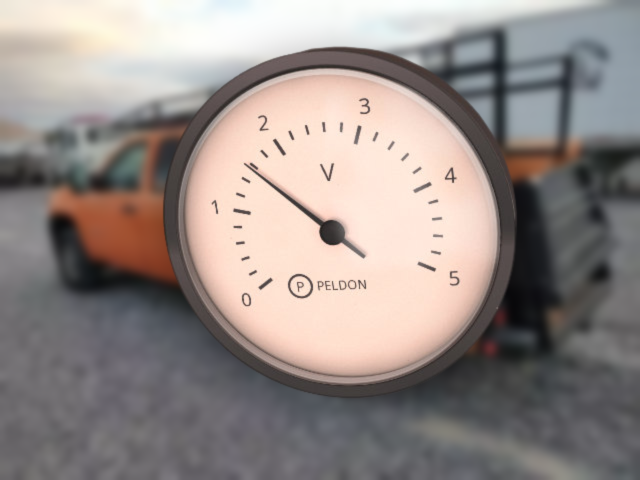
1.6
